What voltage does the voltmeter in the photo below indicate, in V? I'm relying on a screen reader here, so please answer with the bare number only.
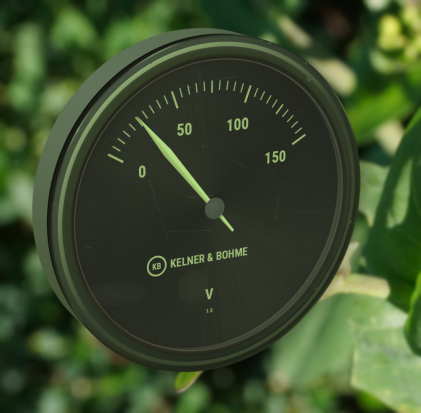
25
